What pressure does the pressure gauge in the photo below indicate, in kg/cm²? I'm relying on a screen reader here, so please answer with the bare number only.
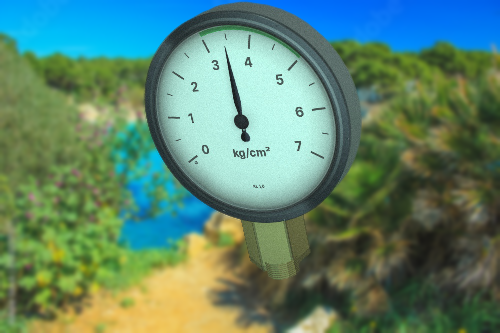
3.5
